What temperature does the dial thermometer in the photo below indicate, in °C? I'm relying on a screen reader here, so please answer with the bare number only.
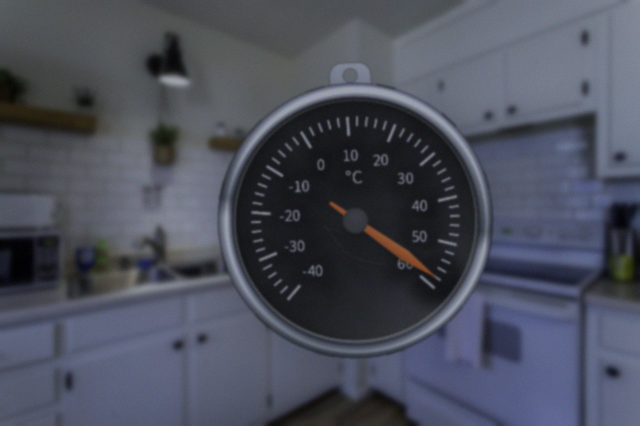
58
